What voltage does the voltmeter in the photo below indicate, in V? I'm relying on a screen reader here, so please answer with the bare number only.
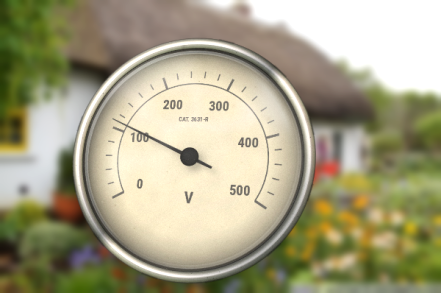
110
